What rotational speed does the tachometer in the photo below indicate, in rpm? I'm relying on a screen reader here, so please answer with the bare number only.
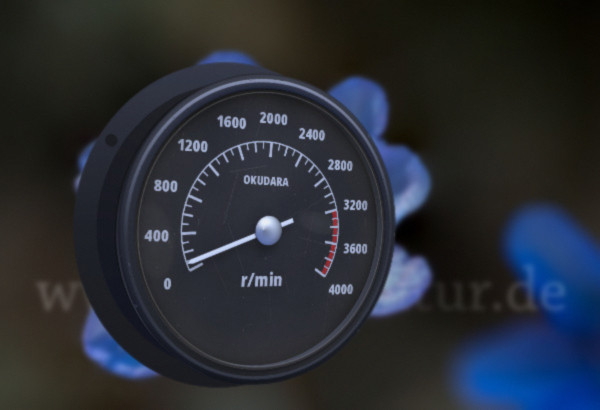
100
